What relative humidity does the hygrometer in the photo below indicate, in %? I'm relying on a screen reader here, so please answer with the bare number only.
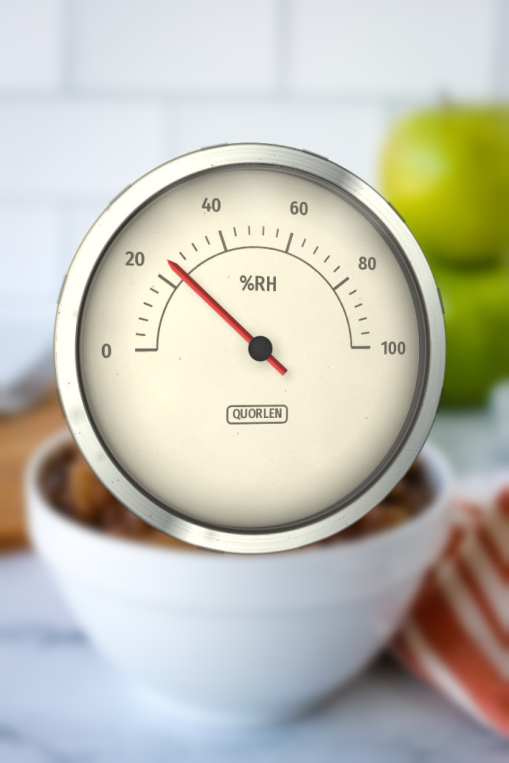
24
